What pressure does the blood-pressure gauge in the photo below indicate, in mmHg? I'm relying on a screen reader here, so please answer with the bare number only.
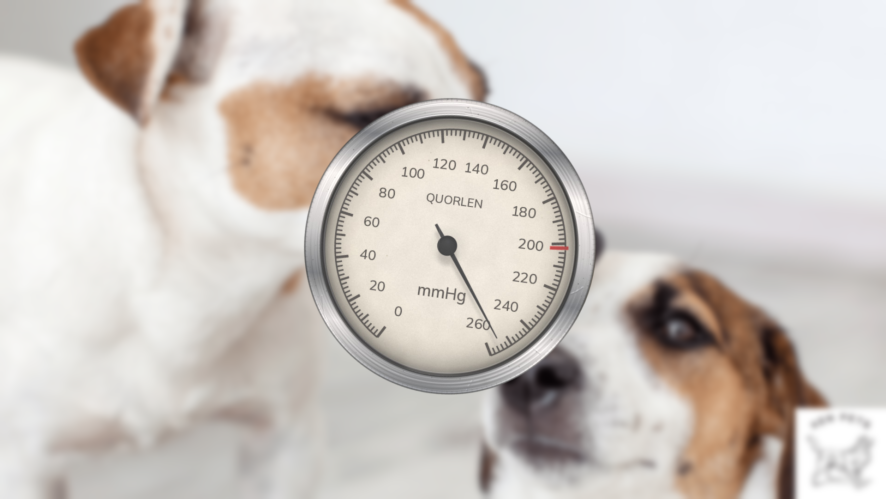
254
